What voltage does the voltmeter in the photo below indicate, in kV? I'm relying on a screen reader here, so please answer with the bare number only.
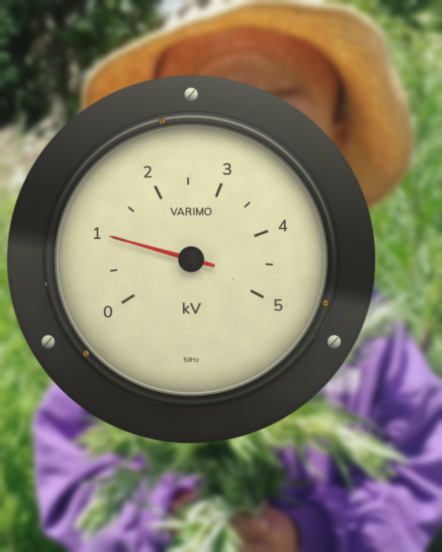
1
